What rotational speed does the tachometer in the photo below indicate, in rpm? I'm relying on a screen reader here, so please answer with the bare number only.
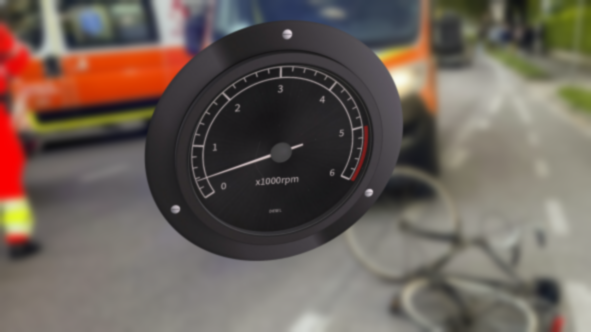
400
